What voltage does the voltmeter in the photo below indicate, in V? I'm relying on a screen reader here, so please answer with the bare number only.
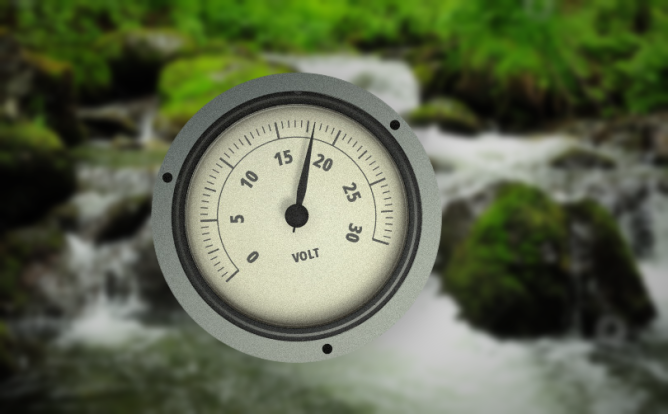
18
